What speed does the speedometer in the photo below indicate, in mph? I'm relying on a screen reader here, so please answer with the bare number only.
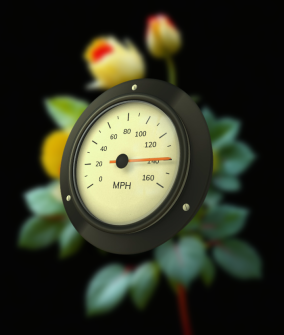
140
